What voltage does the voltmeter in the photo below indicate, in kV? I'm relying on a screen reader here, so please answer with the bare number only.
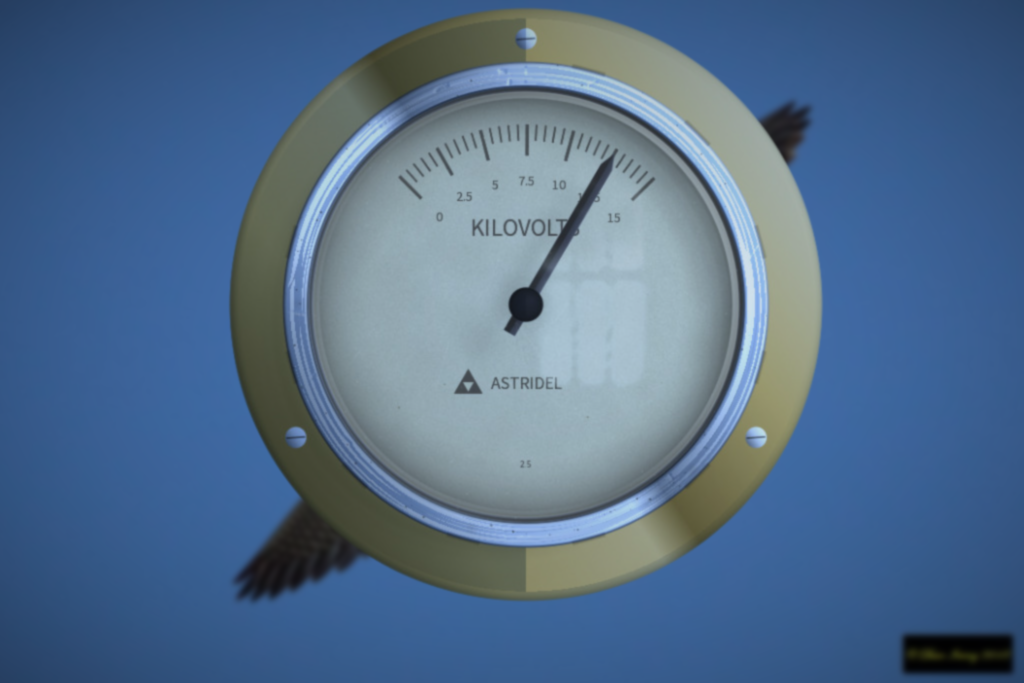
12.5
